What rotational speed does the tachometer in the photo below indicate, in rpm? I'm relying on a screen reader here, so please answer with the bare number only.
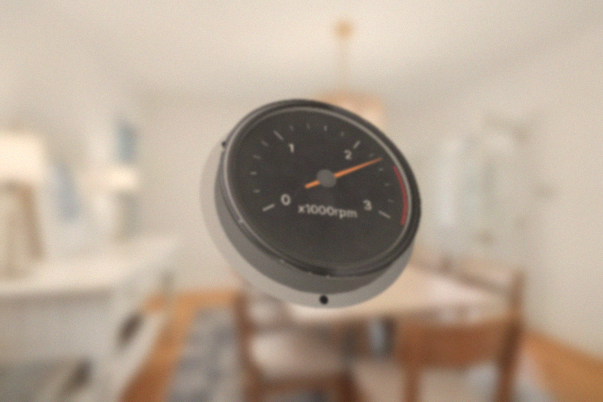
2300
